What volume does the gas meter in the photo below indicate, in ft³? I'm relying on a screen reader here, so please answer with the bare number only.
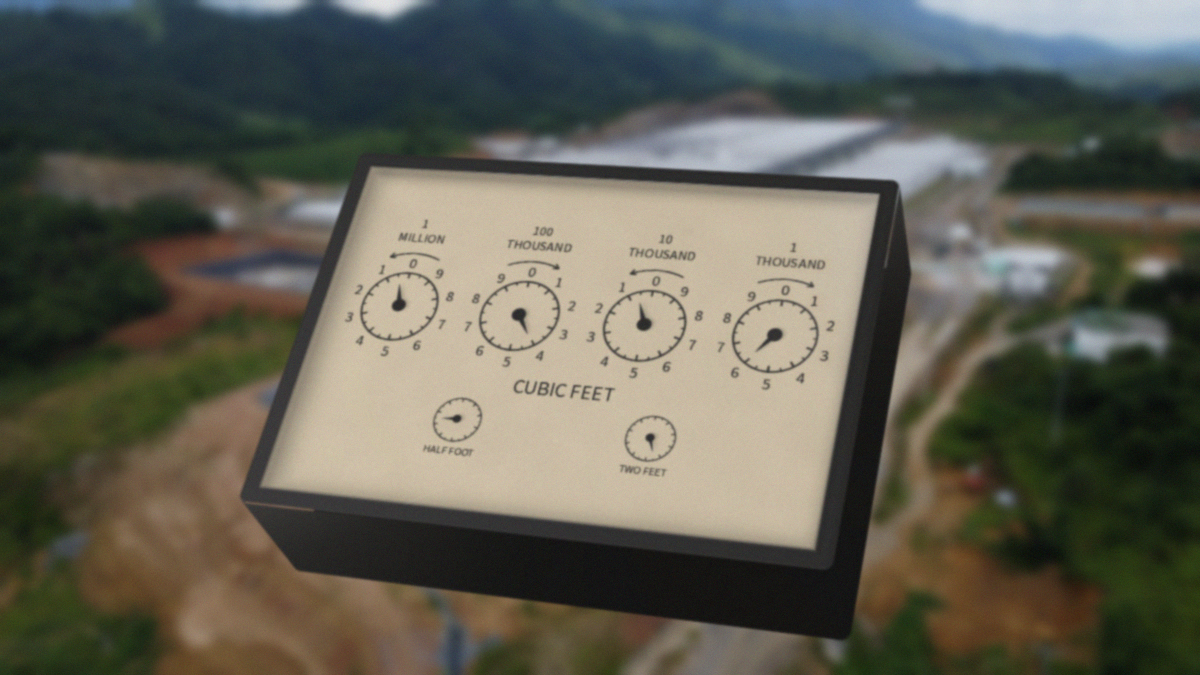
40600
